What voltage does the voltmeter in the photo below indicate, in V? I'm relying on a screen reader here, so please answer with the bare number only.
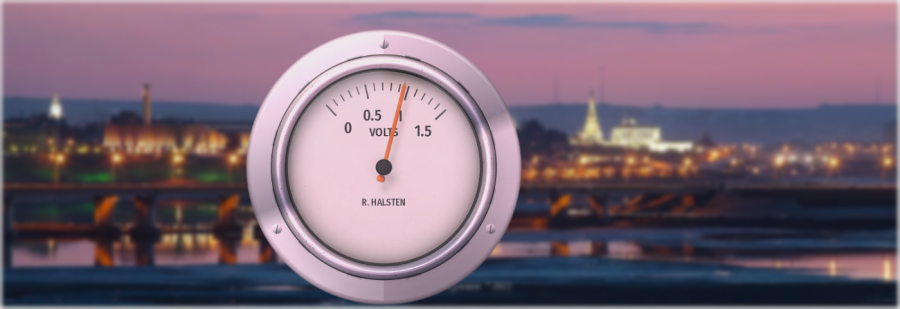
0.95
